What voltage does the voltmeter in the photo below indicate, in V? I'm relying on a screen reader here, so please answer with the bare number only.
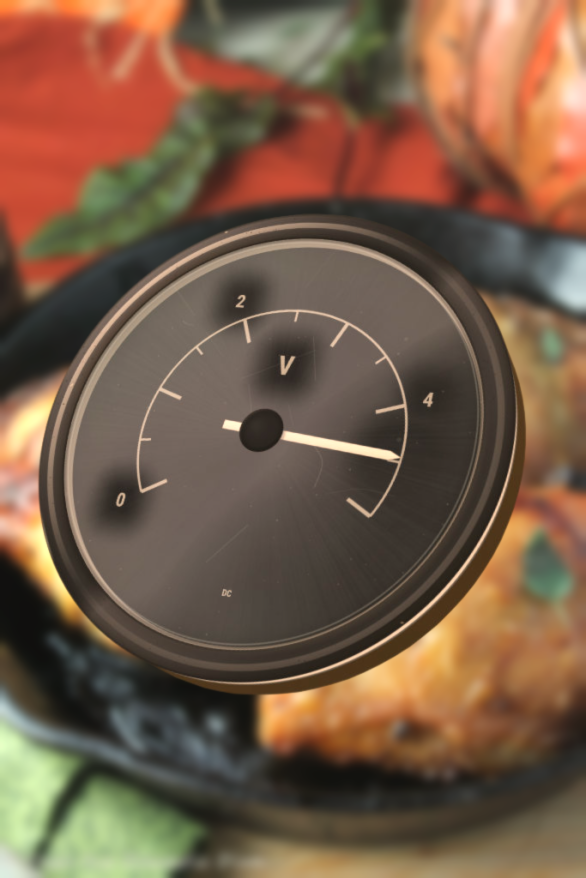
4.5
